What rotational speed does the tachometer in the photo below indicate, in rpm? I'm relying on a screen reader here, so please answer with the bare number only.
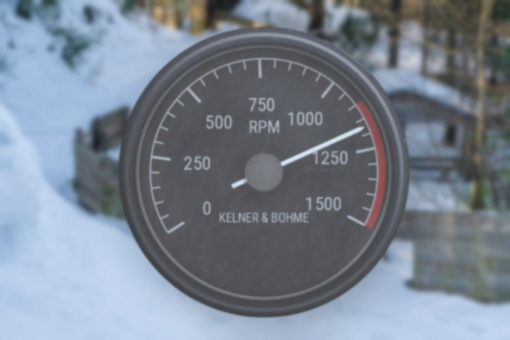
1175
